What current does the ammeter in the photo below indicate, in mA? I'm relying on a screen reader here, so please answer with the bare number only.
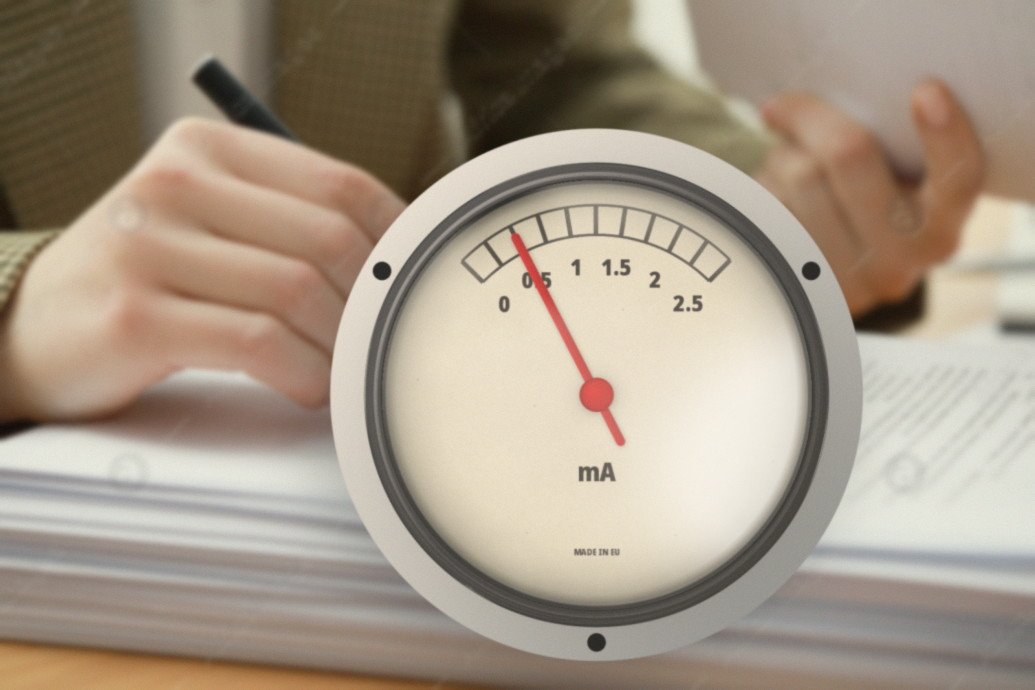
0.5
